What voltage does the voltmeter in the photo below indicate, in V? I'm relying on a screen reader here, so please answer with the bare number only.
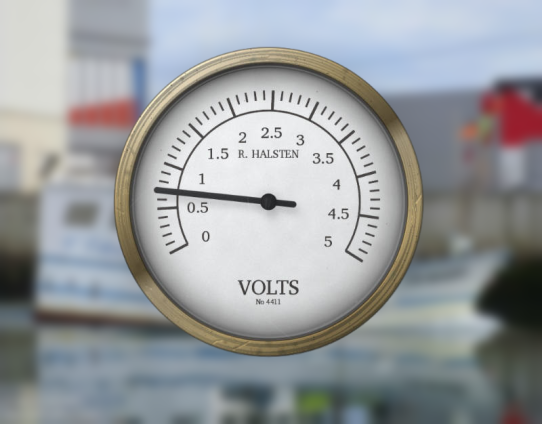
0.7
